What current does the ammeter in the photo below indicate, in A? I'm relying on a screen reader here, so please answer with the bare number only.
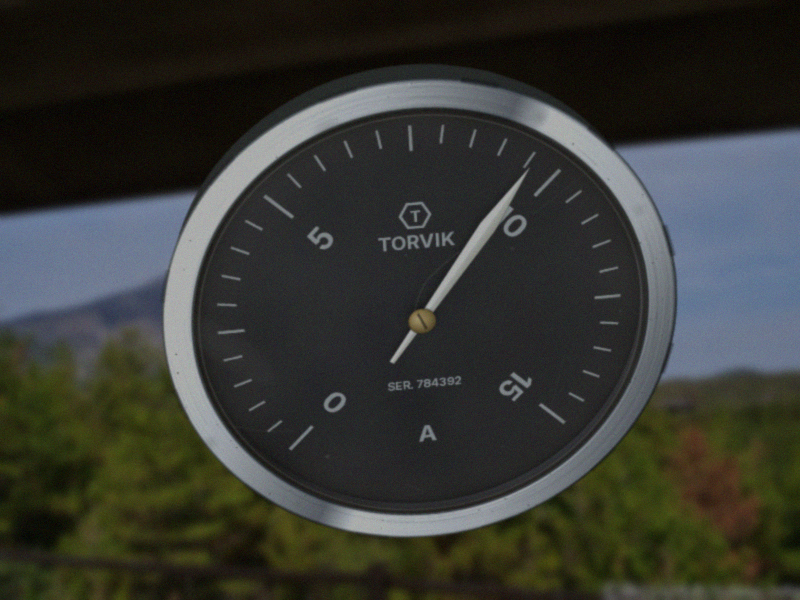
9.5
